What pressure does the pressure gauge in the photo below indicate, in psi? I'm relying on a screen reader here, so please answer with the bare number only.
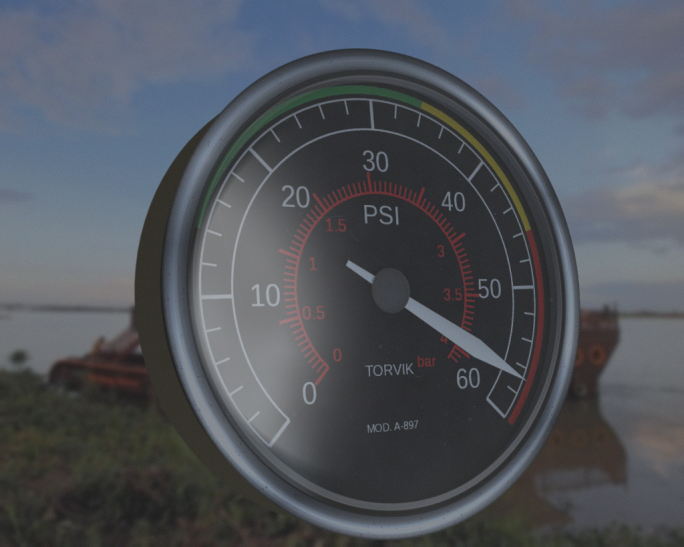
57
